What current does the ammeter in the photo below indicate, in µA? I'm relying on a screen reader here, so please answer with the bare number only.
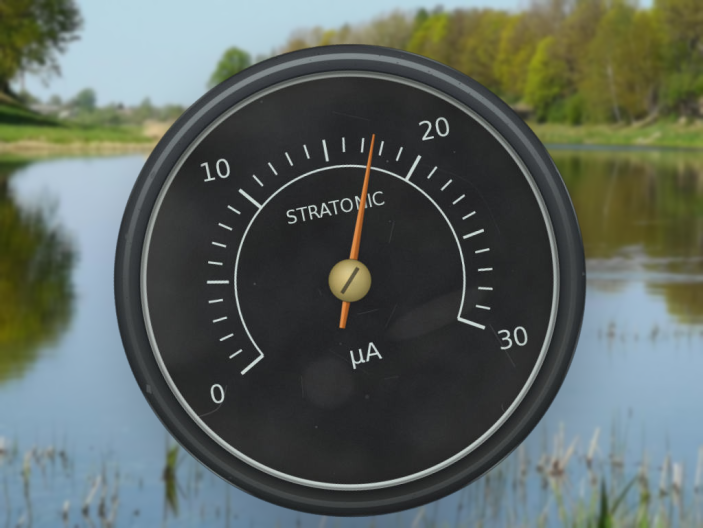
17.5
